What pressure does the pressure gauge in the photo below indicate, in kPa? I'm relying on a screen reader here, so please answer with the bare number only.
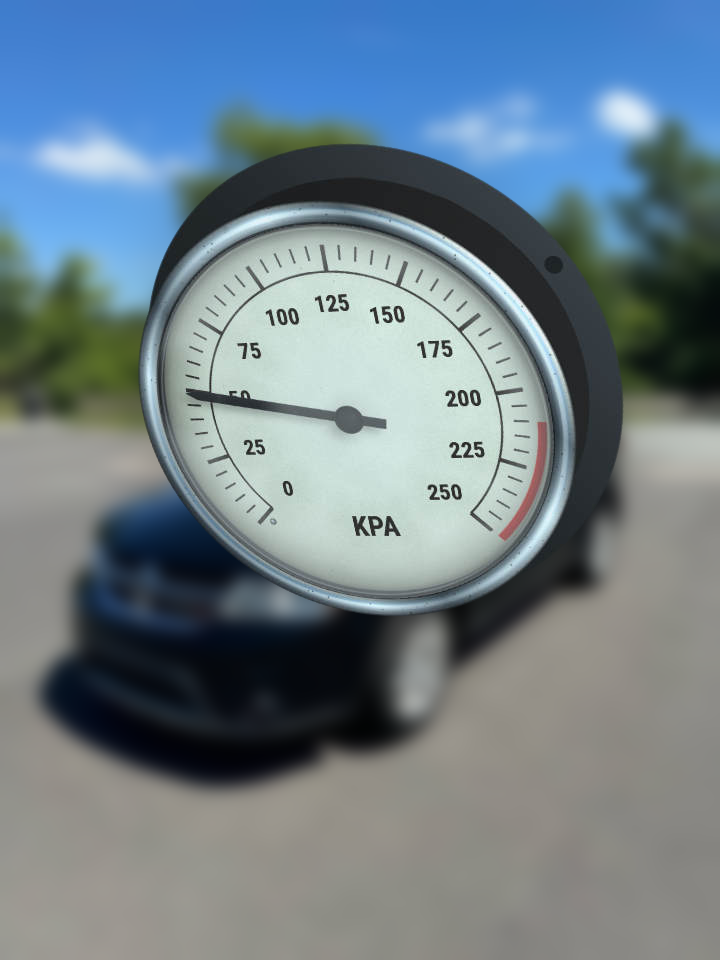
50
